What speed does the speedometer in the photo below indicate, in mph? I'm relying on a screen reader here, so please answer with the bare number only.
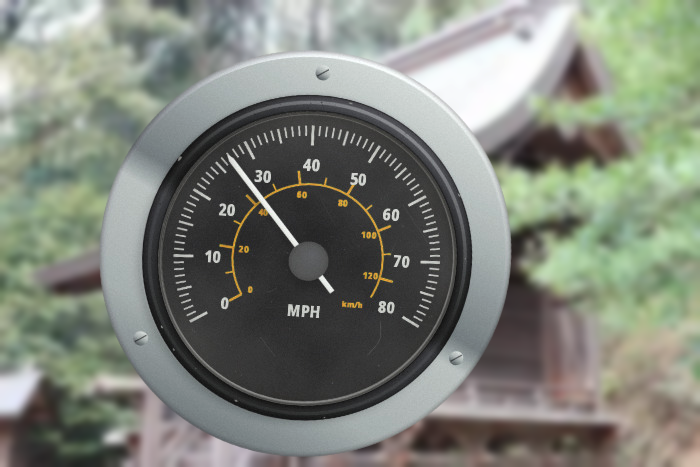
27
